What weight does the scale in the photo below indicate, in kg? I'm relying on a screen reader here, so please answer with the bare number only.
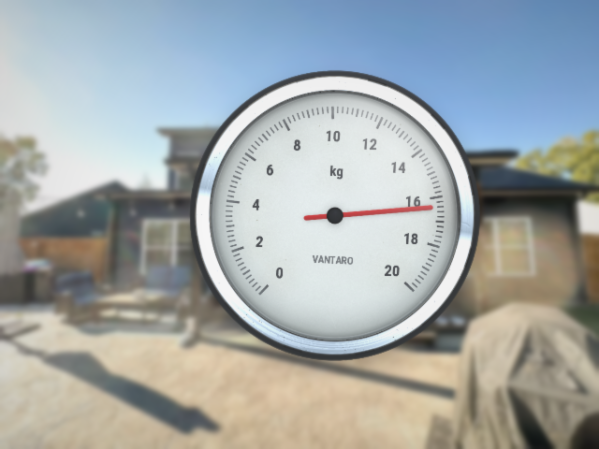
16.4
